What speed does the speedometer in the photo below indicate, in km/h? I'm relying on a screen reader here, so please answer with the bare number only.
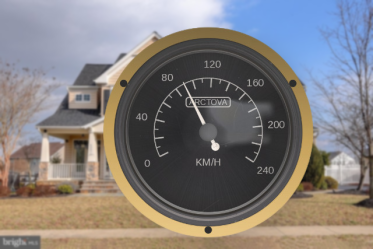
90
